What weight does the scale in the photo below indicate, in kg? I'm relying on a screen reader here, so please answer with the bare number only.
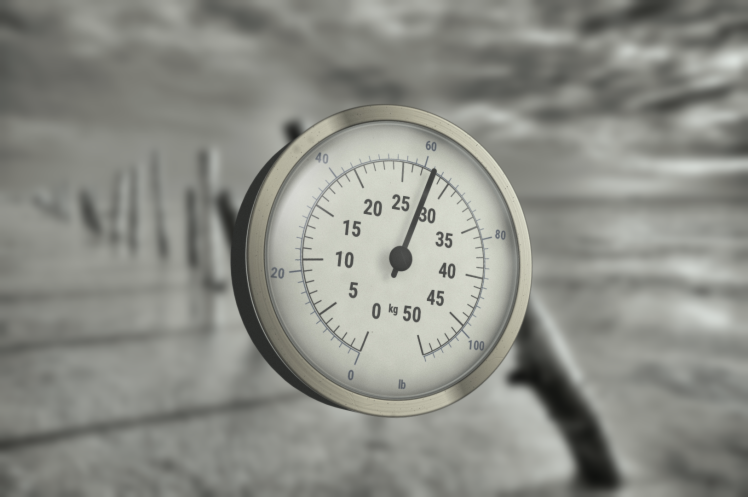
28
